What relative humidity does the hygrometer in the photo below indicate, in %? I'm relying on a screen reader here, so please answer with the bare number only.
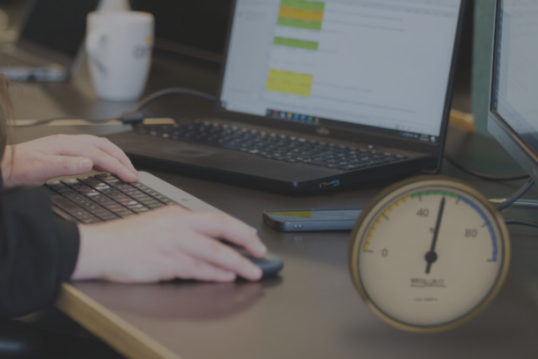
52
